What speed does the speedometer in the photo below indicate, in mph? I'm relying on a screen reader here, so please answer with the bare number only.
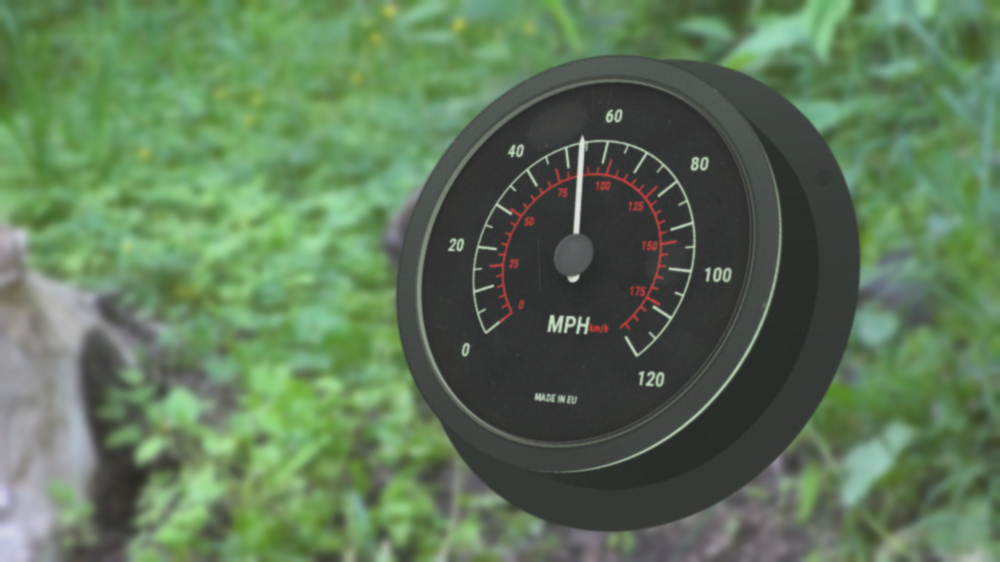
55
